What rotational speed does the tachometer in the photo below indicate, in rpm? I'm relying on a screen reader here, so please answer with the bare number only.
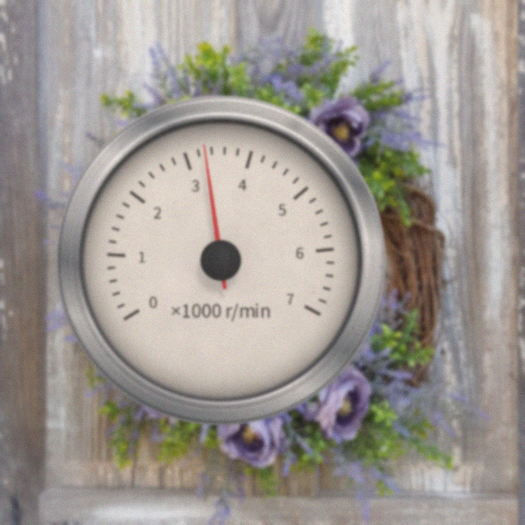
3300
